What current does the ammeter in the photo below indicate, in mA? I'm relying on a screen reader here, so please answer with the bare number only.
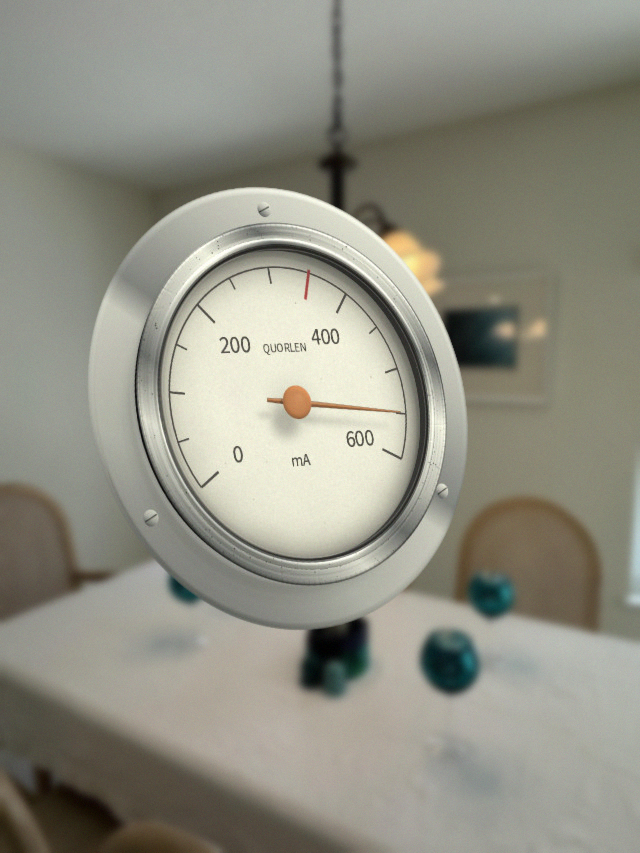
550
